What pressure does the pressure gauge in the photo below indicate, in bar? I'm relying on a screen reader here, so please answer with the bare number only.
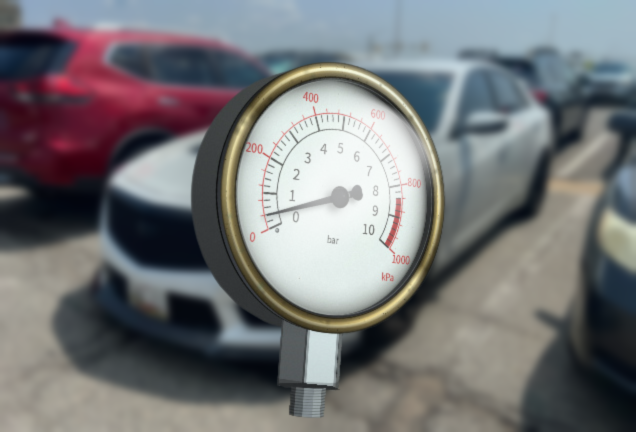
0.4
